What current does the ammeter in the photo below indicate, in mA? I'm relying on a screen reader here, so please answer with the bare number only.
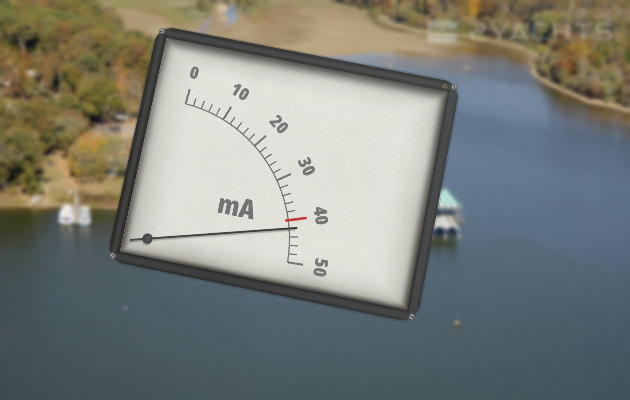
42
